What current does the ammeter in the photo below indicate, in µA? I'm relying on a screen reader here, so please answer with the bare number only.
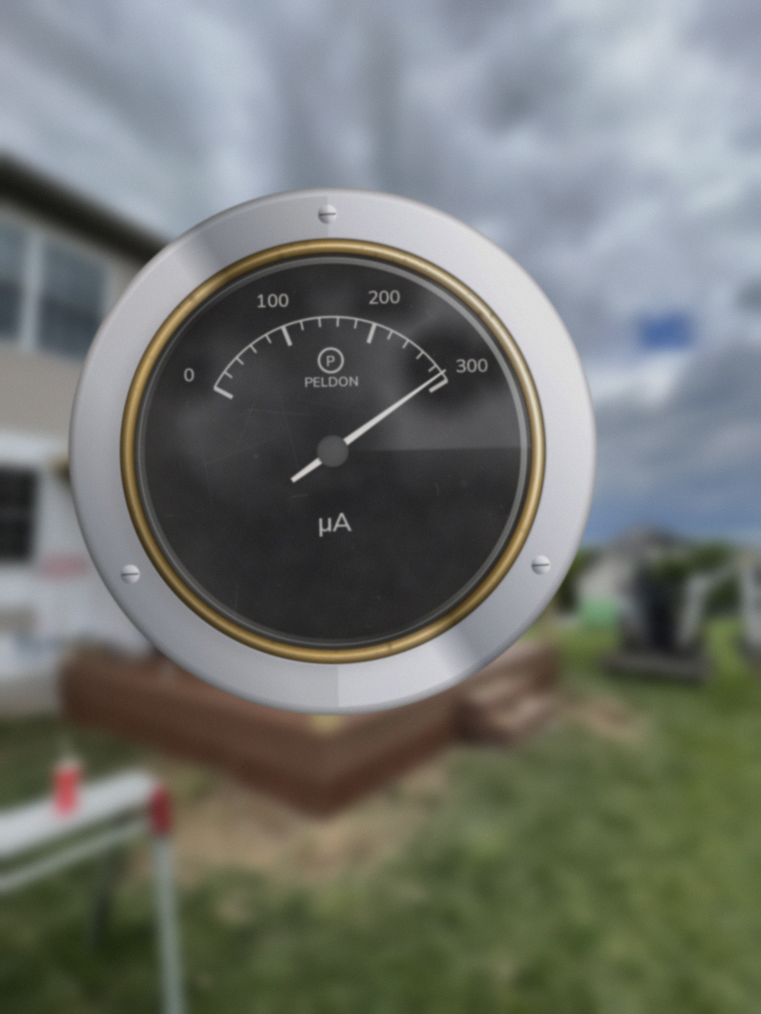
290
